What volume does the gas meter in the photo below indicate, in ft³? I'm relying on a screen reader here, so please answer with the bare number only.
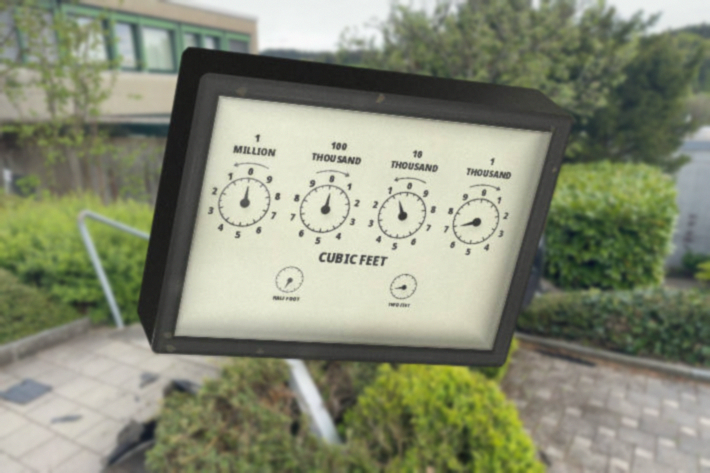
700
